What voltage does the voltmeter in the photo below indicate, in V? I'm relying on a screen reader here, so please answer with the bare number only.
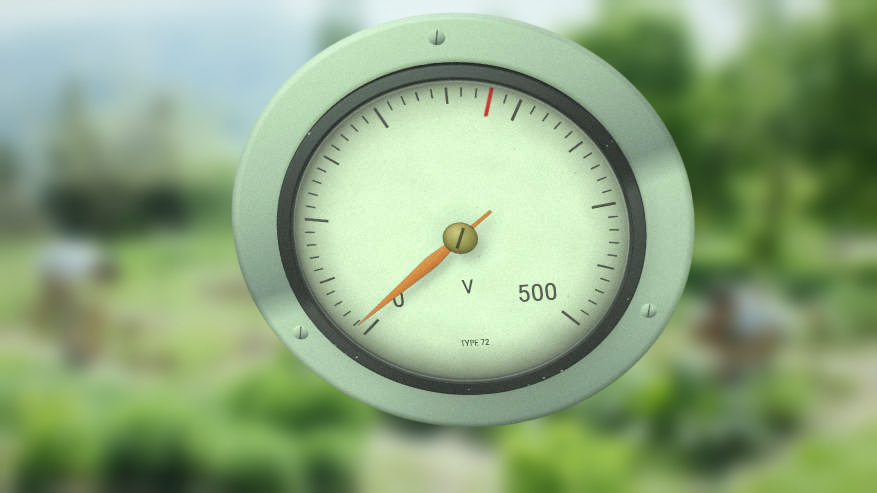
10
